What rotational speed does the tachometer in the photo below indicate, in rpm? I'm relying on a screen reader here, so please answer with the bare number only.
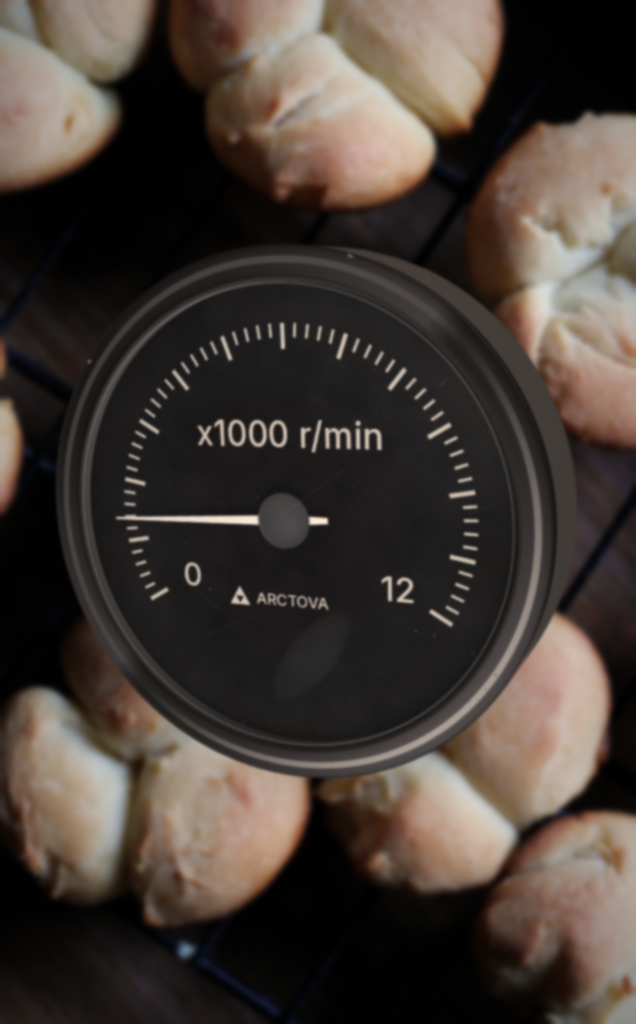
1400
